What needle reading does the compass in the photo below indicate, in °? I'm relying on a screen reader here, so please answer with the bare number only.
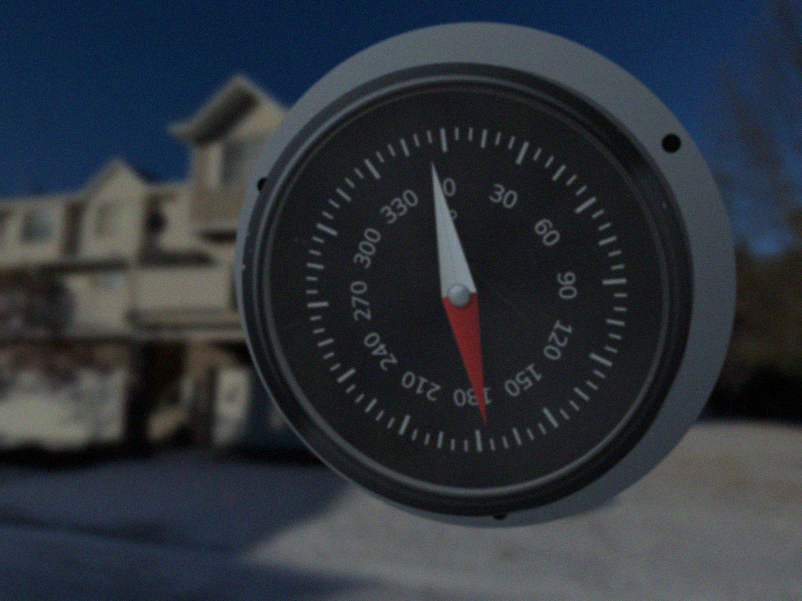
175
